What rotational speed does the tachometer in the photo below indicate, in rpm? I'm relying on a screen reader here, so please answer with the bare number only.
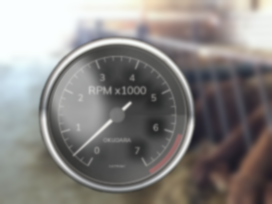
400
